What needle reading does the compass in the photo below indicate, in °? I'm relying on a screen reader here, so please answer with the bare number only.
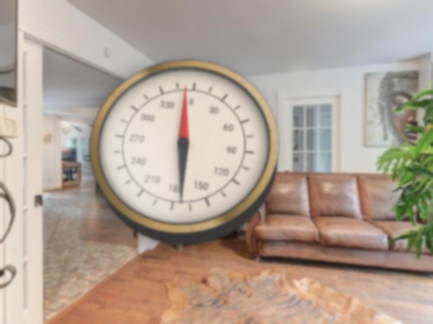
352.5
